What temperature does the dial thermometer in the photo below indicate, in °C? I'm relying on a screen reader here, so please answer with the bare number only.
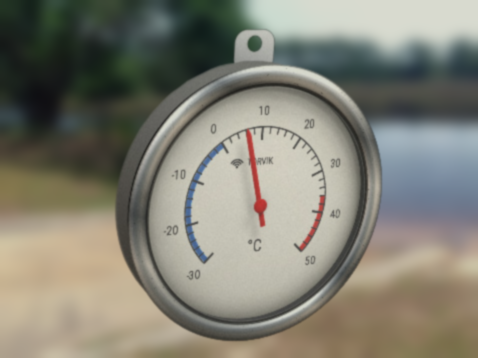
6
